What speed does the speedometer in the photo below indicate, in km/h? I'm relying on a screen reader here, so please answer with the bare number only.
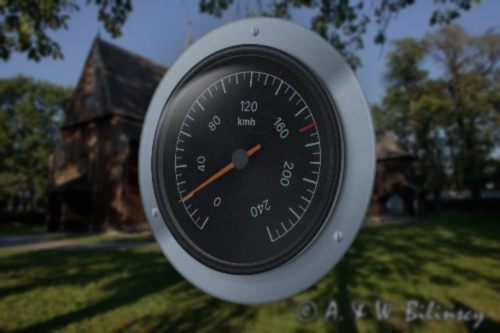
20
